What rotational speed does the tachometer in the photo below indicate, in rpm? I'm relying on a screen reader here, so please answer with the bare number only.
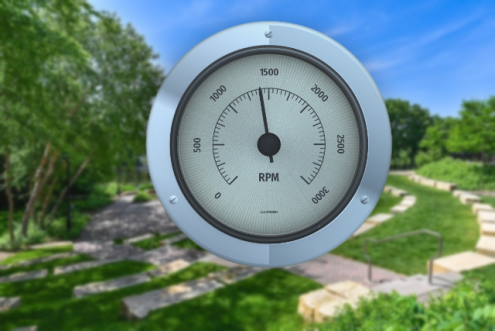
1400
